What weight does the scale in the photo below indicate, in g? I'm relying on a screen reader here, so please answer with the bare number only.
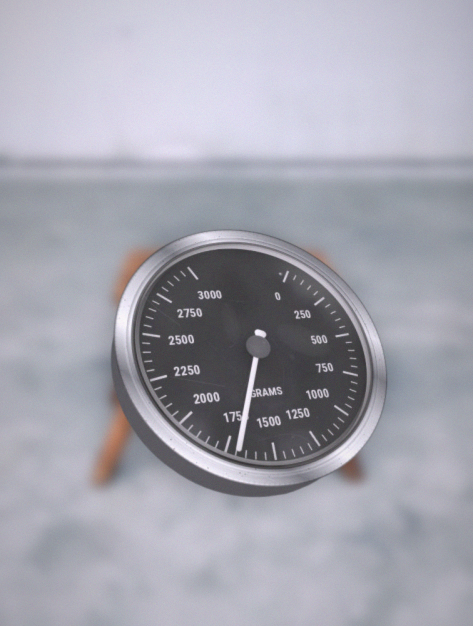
1700
